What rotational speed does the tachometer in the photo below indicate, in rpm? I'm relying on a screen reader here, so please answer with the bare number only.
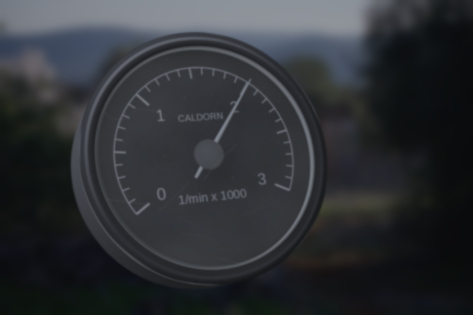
2000
